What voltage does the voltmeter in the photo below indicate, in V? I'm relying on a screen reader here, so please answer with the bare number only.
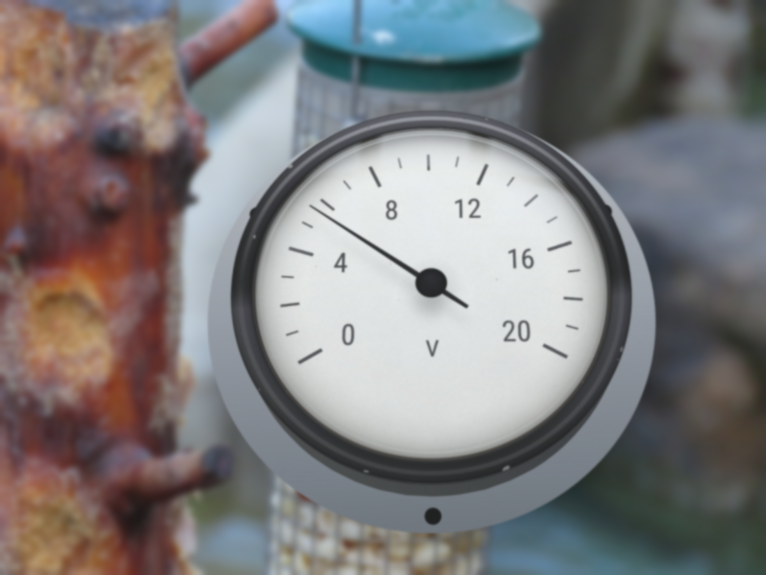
5.5
